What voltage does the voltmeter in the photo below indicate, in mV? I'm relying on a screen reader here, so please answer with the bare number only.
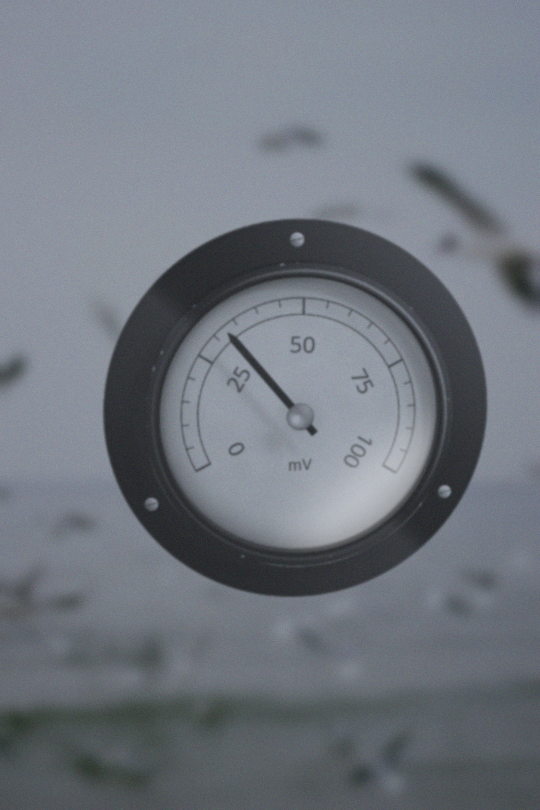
32.5
